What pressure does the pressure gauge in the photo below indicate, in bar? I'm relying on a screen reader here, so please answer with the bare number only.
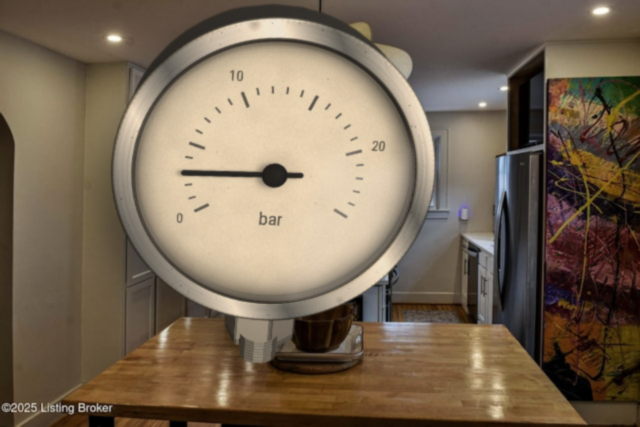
3
